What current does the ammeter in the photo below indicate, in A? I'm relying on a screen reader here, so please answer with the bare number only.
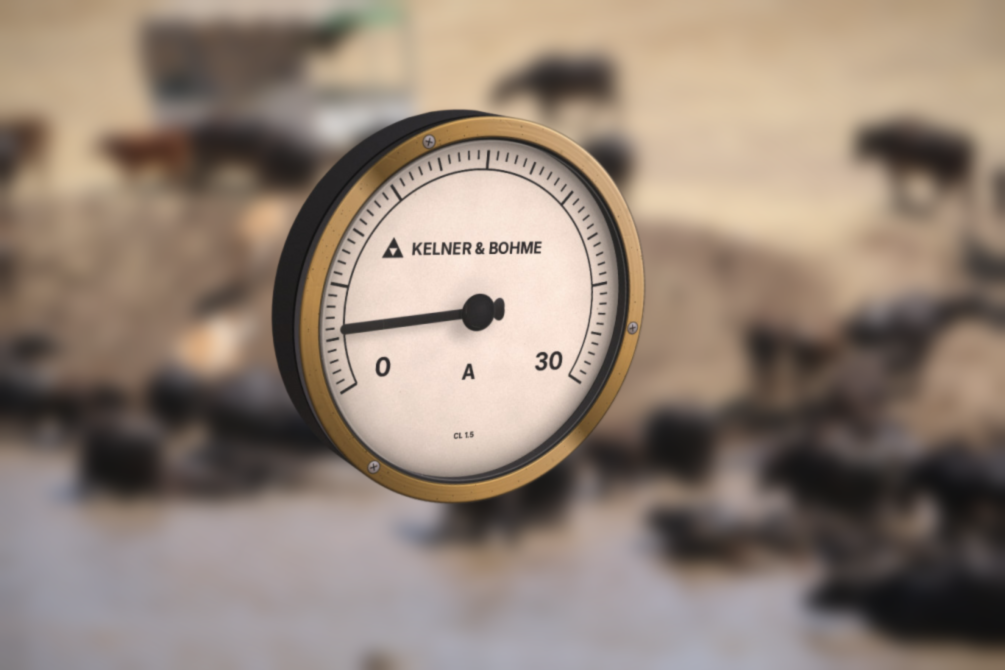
3
